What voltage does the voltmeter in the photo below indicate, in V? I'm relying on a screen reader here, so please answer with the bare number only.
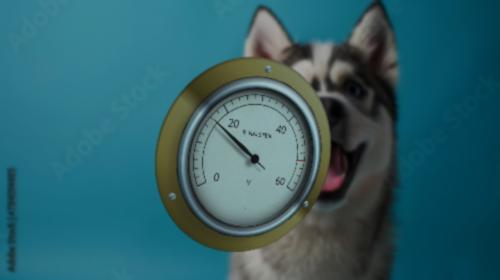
16
